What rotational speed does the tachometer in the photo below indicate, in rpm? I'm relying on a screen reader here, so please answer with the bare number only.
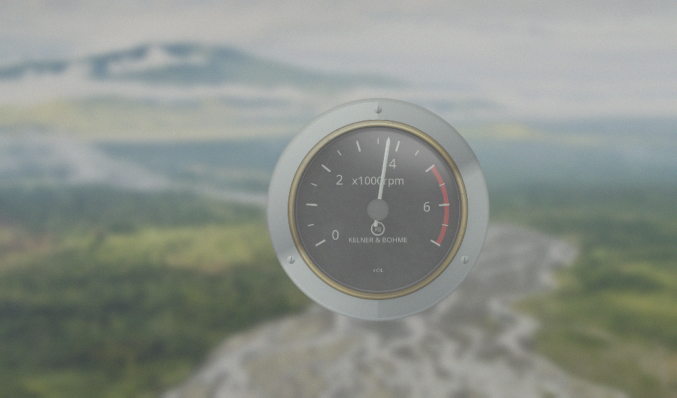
3750
